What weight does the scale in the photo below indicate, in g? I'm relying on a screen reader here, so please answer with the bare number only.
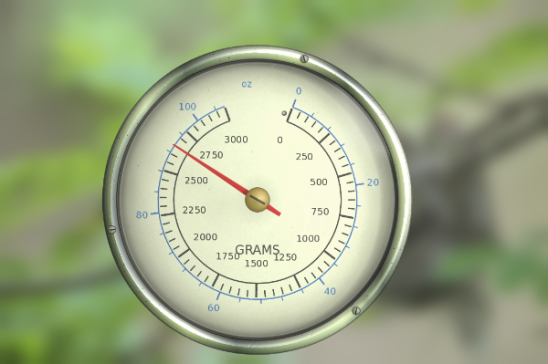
2650
